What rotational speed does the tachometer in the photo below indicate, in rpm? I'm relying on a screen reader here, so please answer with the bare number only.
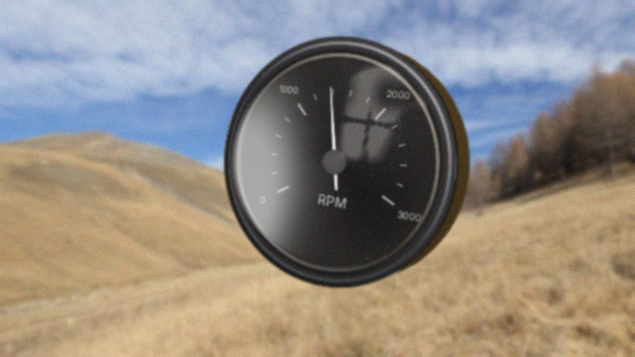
1400
